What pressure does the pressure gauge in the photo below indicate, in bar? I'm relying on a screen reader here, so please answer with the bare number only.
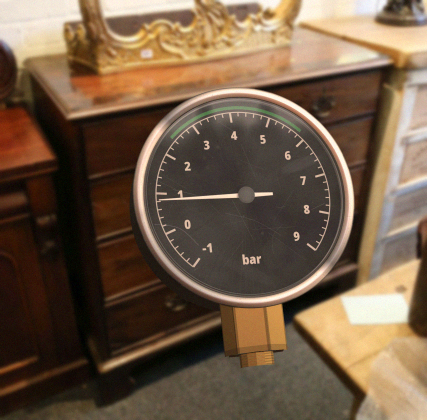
0.8
